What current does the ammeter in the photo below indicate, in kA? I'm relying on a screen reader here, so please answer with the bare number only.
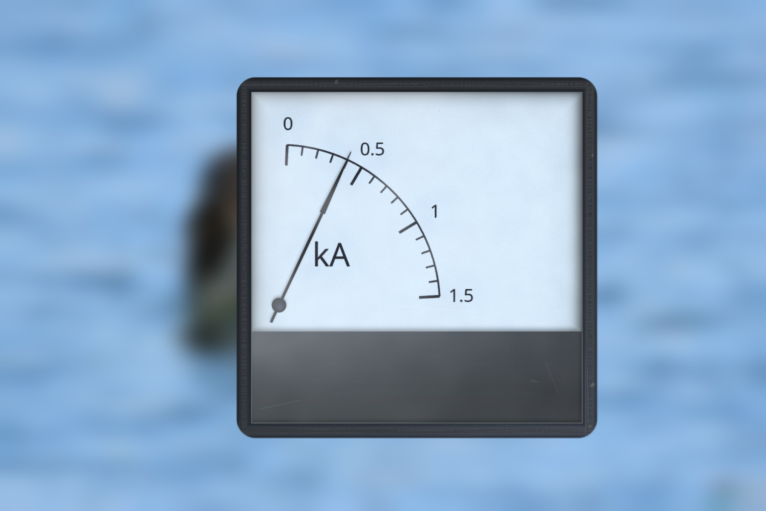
0.4
